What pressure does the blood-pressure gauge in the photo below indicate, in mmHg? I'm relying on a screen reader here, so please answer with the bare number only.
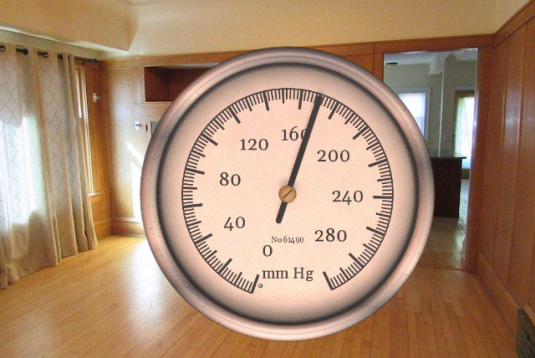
170
